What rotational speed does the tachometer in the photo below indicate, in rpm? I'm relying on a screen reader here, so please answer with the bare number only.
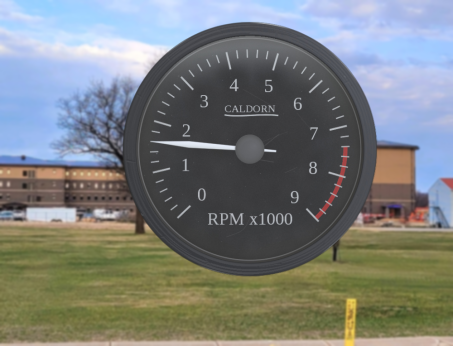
1600
